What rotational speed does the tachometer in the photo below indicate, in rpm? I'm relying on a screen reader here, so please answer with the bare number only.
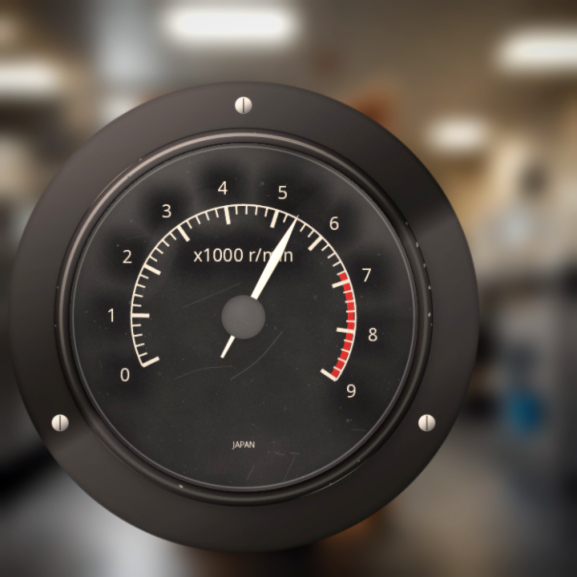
5400
